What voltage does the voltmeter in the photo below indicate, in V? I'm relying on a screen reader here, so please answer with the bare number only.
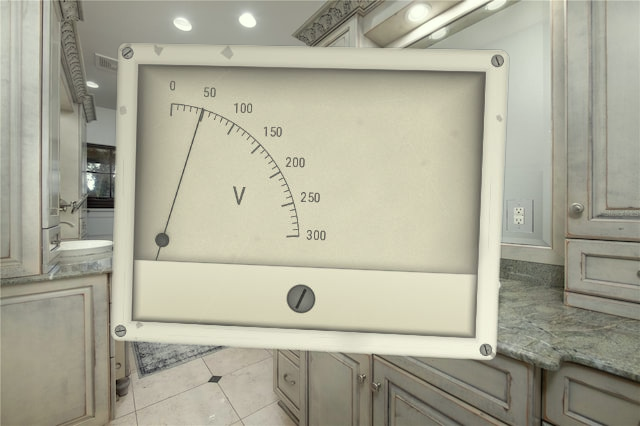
50
